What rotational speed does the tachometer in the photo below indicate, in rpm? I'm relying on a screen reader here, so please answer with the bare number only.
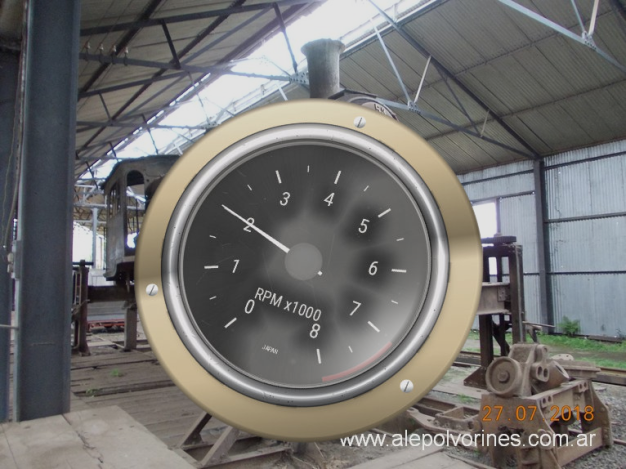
2000
